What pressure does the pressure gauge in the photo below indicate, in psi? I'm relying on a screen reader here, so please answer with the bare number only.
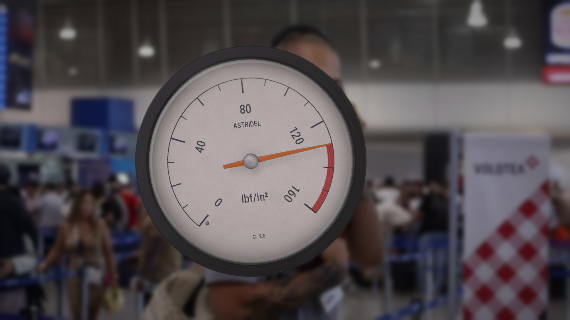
130
